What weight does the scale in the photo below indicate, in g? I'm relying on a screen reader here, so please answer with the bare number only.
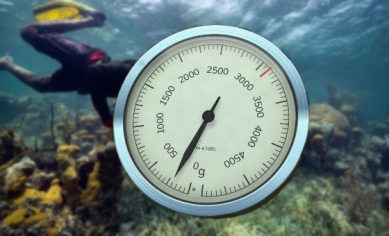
200
